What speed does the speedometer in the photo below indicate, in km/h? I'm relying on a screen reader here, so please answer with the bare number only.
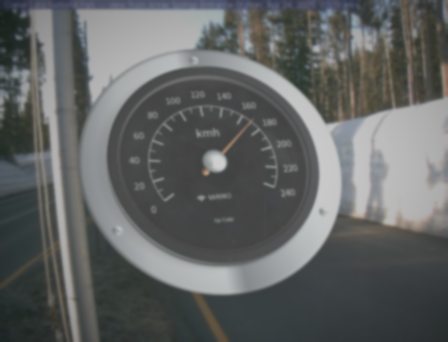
170
